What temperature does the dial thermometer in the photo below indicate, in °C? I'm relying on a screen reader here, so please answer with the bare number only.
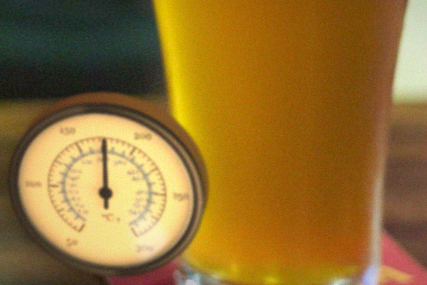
175
